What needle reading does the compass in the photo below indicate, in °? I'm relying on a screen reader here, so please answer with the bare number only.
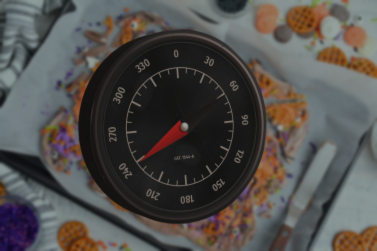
240
